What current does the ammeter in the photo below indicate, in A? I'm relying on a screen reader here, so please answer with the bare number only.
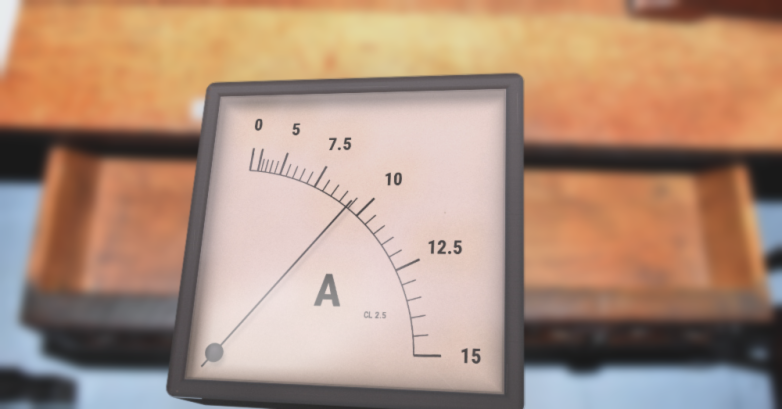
9.5
